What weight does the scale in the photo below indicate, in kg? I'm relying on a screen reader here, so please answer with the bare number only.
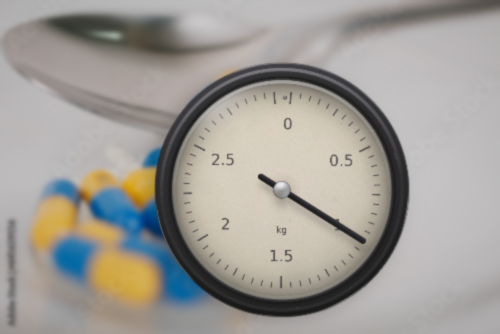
1
